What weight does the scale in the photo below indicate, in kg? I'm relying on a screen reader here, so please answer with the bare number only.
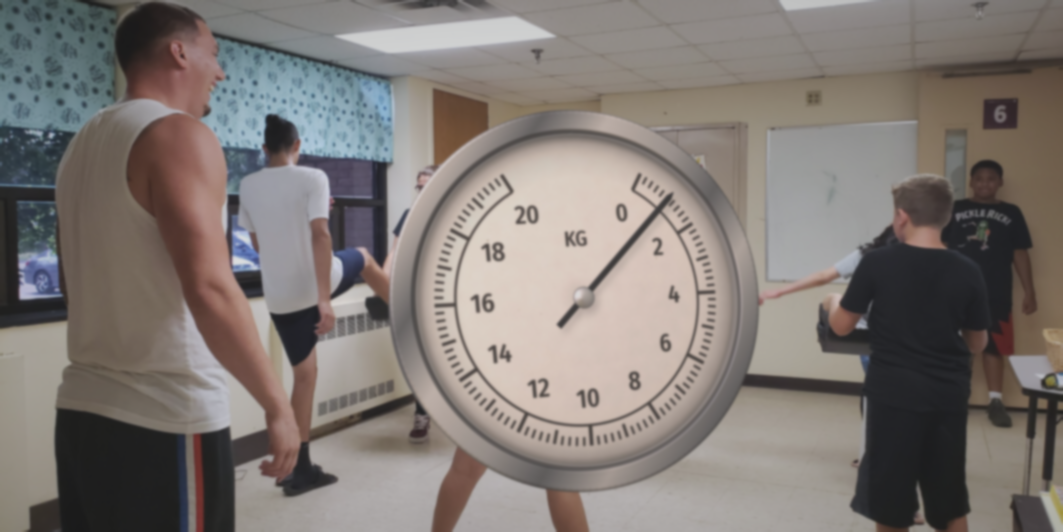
1
